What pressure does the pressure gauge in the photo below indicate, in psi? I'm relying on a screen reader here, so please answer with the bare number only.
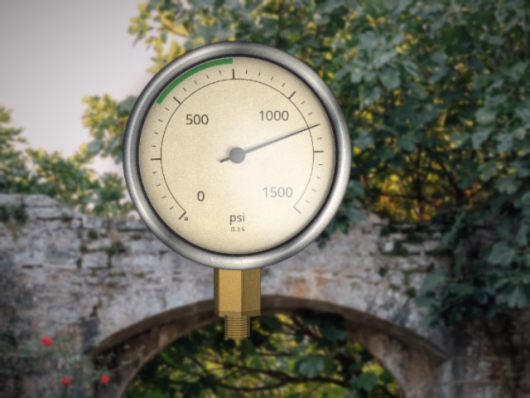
1150
